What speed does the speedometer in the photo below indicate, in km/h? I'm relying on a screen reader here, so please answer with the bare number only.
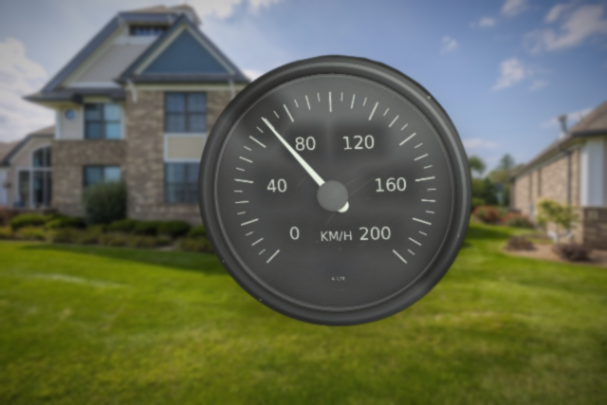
70
